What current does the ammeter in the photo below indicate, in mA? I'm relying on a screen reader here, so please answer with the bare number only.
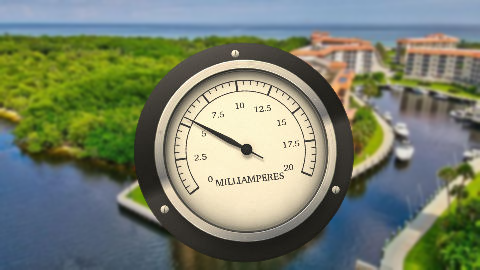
5.5
